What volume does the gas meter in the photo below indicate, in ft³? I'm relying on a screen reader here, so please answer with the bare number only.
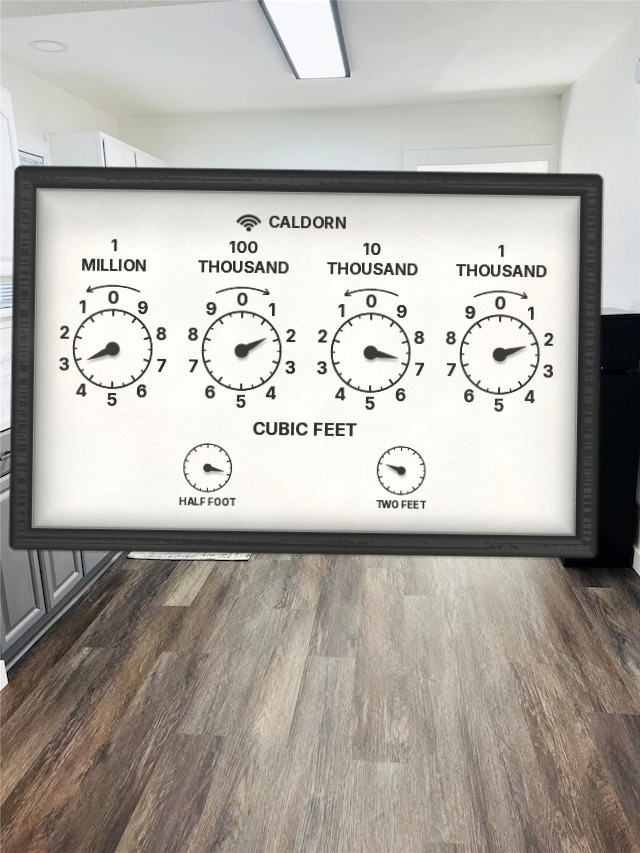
317200
